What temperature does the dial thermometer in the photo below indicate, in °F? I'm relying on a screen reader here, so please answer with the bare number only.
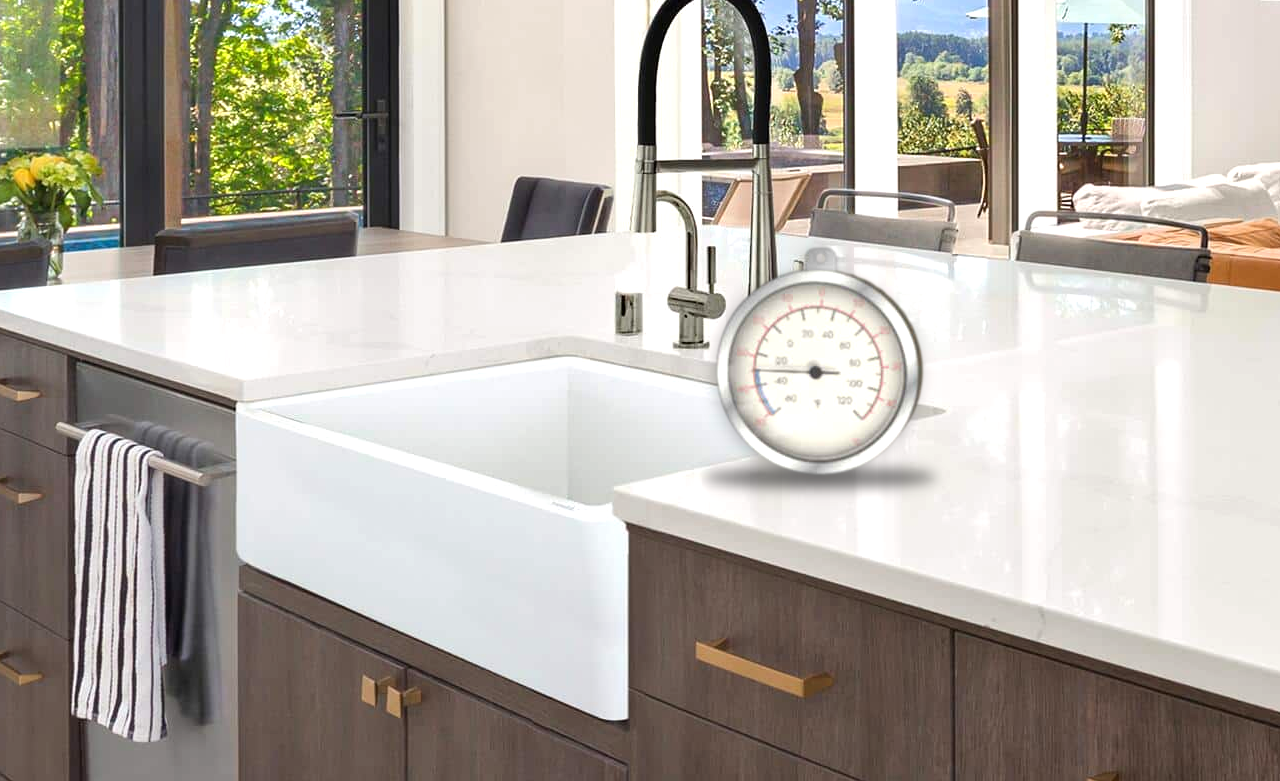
-30
